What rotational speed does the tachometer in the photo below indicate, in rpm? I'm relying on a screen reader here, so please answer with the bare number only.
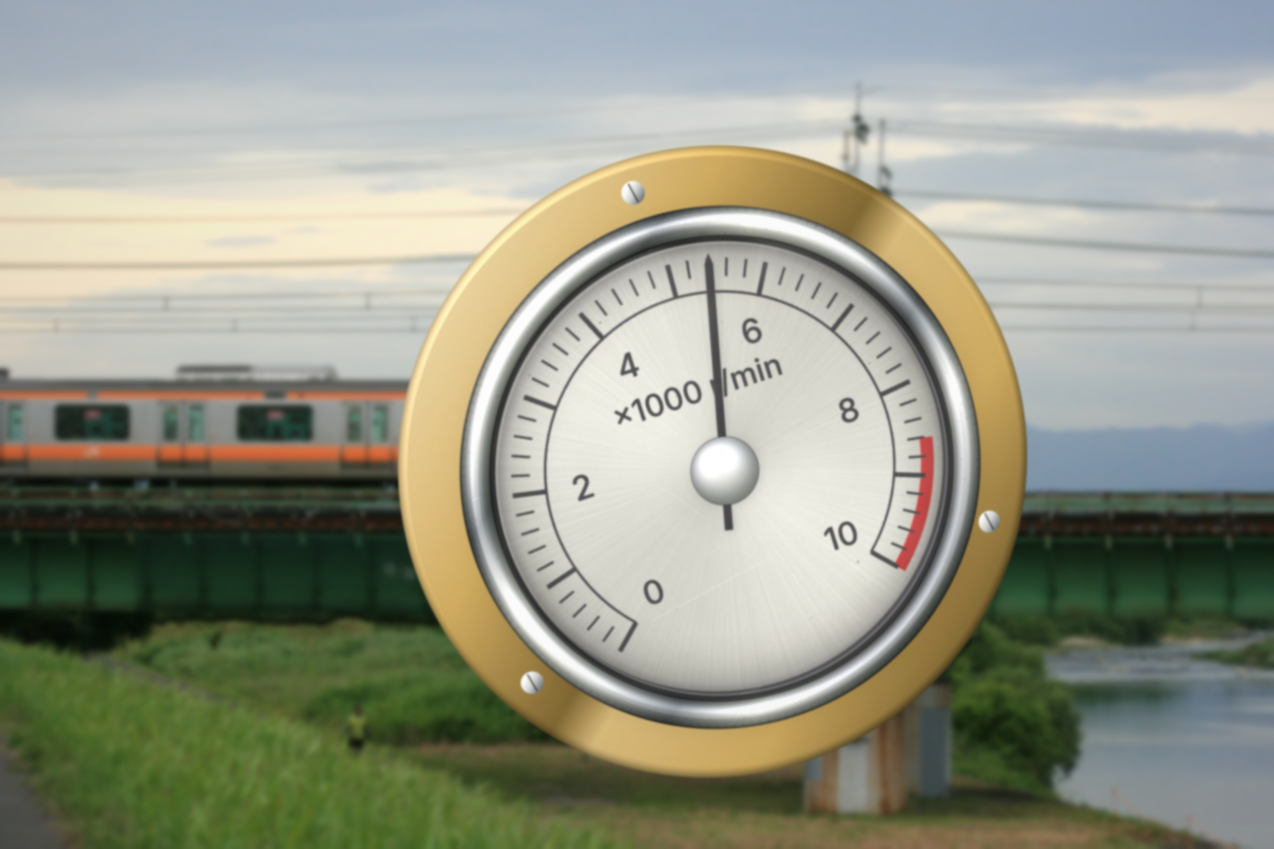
5400
